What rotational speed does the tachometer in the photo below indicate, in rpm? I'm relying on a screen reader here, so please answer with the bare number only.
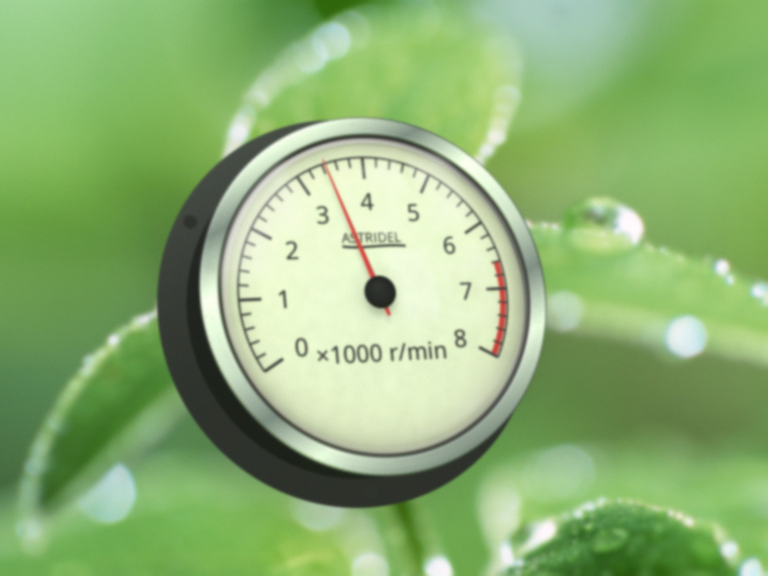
3400
